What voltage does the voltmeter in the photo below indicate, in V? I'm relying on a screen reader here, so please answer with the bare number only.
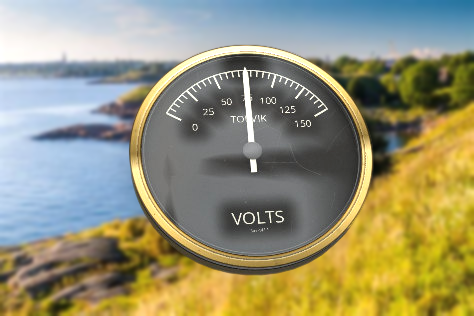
75
